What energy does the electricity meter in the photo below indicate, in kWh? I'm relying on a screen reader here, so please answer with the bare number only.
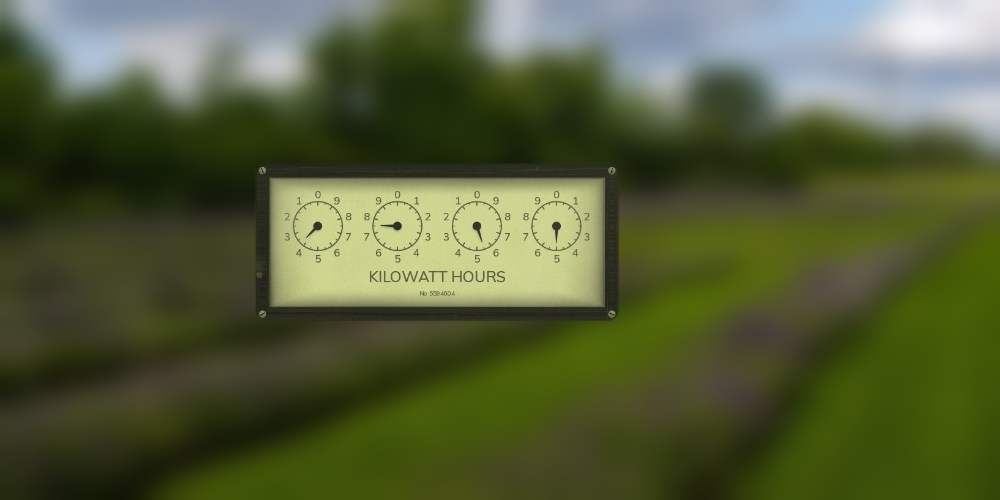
3755
